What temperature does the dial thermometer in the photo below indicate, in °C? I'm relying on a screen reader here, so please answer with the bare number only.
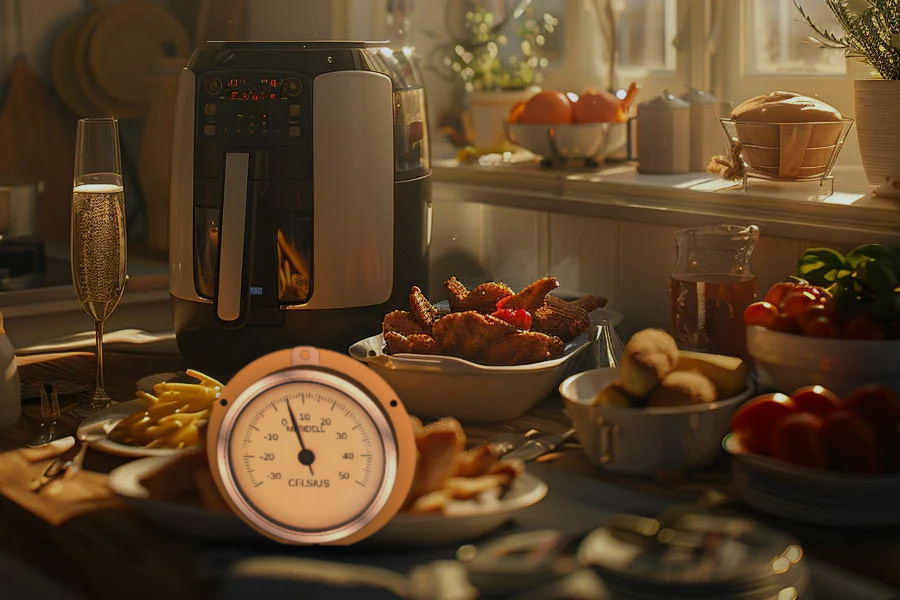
5
